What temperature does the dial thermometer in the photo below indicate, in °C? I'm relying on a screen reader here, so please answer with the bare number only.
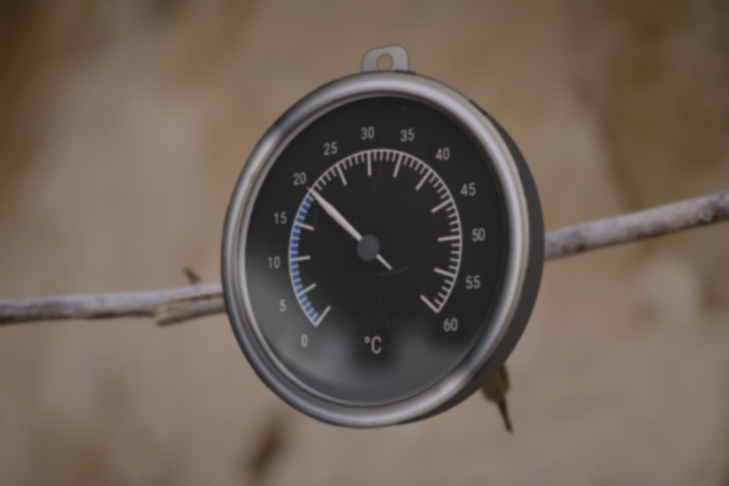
20
